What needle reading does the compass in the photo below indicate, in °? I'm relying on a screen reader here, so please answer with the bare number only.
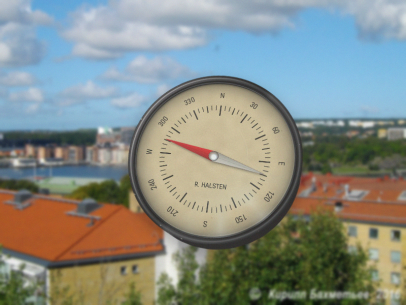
285
